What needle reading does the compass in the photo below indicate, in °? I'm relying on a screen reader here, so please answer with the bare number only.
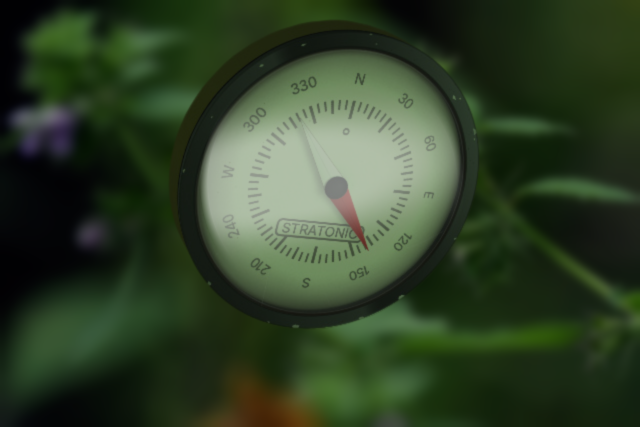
140
